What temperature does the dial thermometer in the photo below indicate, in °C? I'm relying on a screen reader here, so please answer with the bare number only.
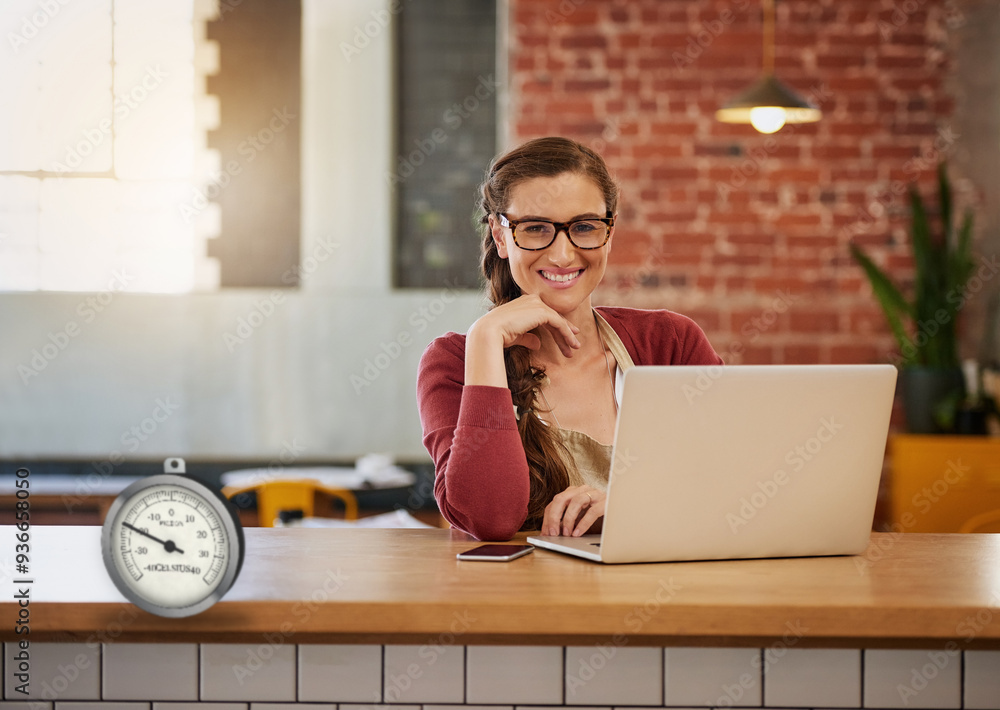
-20
